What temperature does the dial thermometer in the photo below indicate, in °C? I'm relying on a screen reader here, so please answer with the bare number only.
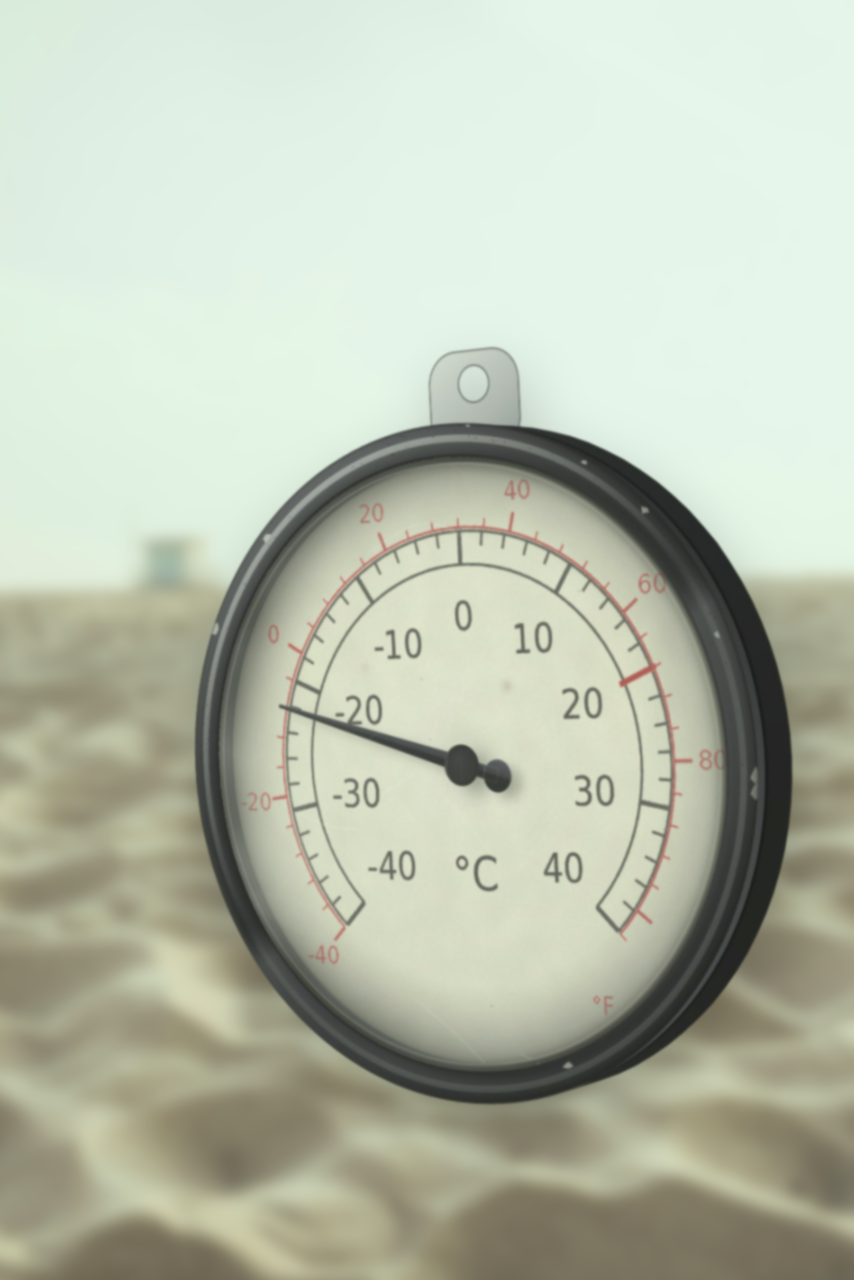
-22
